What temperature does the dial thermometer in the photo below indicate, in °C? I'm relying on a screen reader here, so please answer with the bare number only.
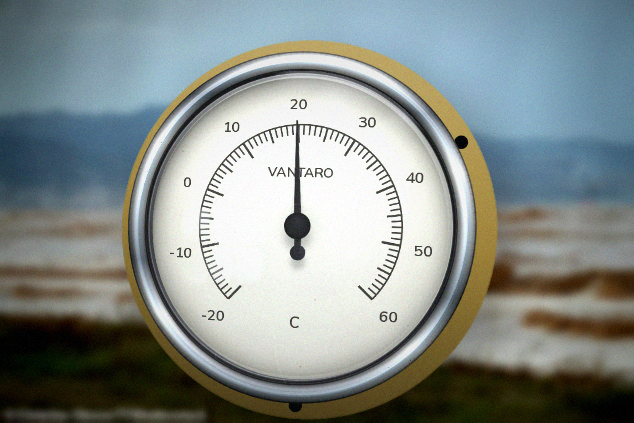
20
